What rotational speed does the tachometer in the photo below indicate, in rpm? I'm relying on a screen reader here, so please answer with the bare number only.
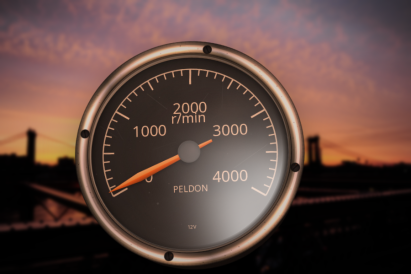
50
